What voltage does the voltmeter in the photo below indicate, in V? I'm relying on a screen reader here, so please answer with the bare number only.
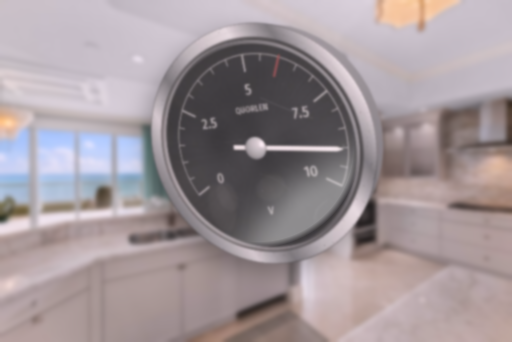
9
